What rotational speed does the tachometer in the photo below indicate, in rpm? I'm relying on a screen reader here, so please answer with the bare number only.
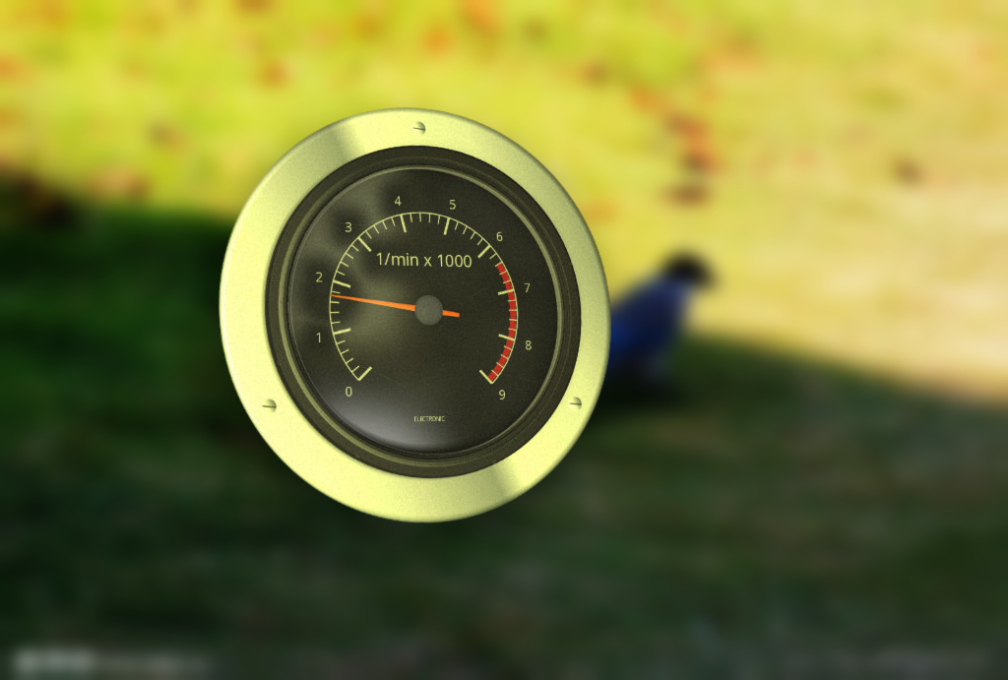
1700
